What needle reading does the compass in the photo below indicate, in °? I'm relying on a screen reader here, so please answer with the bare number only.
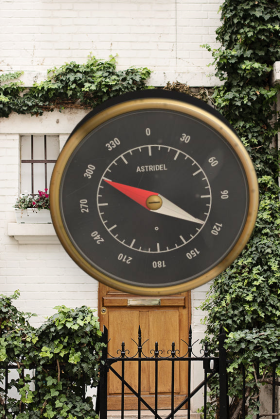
300
